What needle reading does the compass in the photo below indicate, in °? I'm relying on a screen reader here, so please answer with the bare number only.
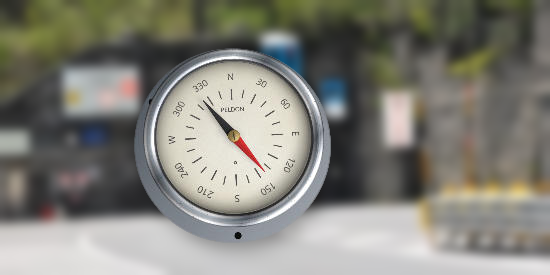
142.5
